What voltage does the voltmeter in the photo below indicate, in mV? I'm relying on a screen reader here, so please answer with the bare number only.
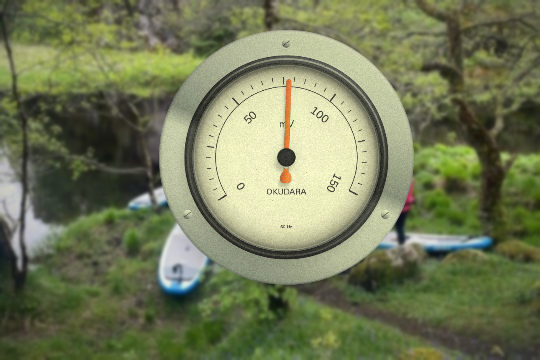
77.5
